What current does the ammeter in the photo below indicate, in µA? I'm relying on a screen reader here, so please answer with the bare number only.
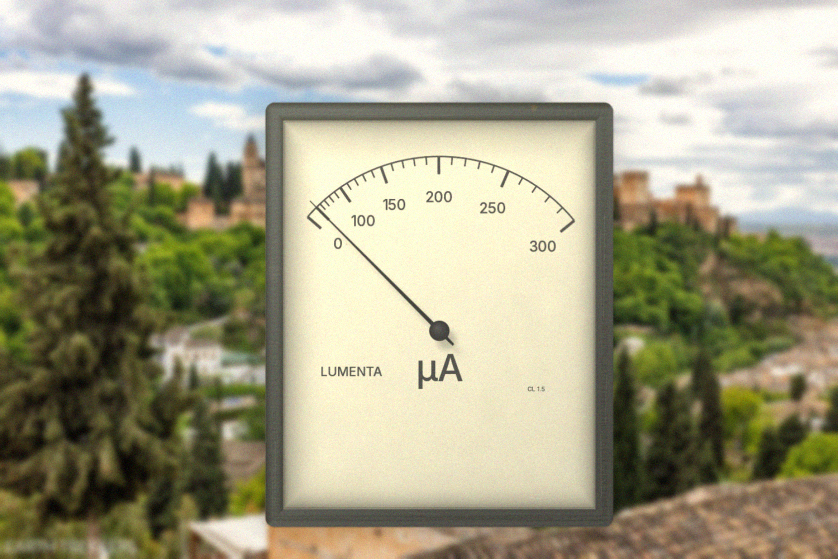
50
